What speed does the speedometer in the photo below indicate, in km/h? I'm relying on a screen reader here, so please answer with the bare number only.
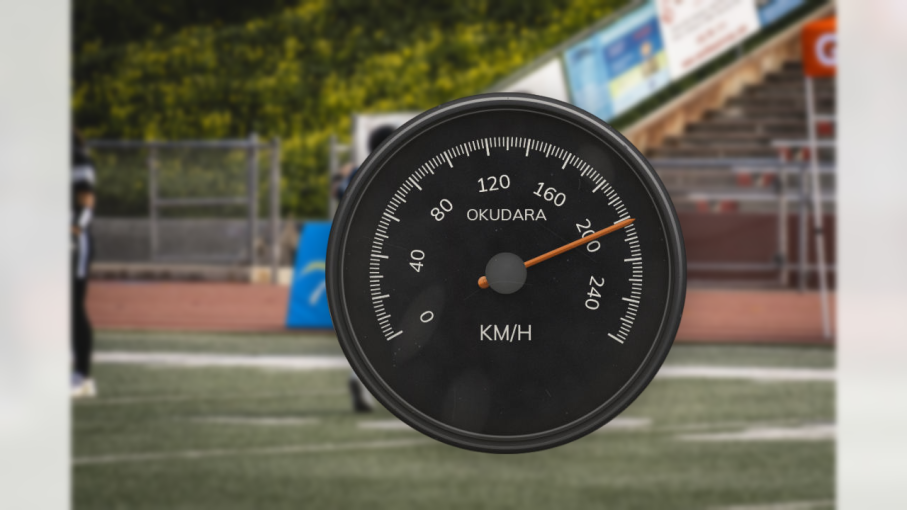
202
